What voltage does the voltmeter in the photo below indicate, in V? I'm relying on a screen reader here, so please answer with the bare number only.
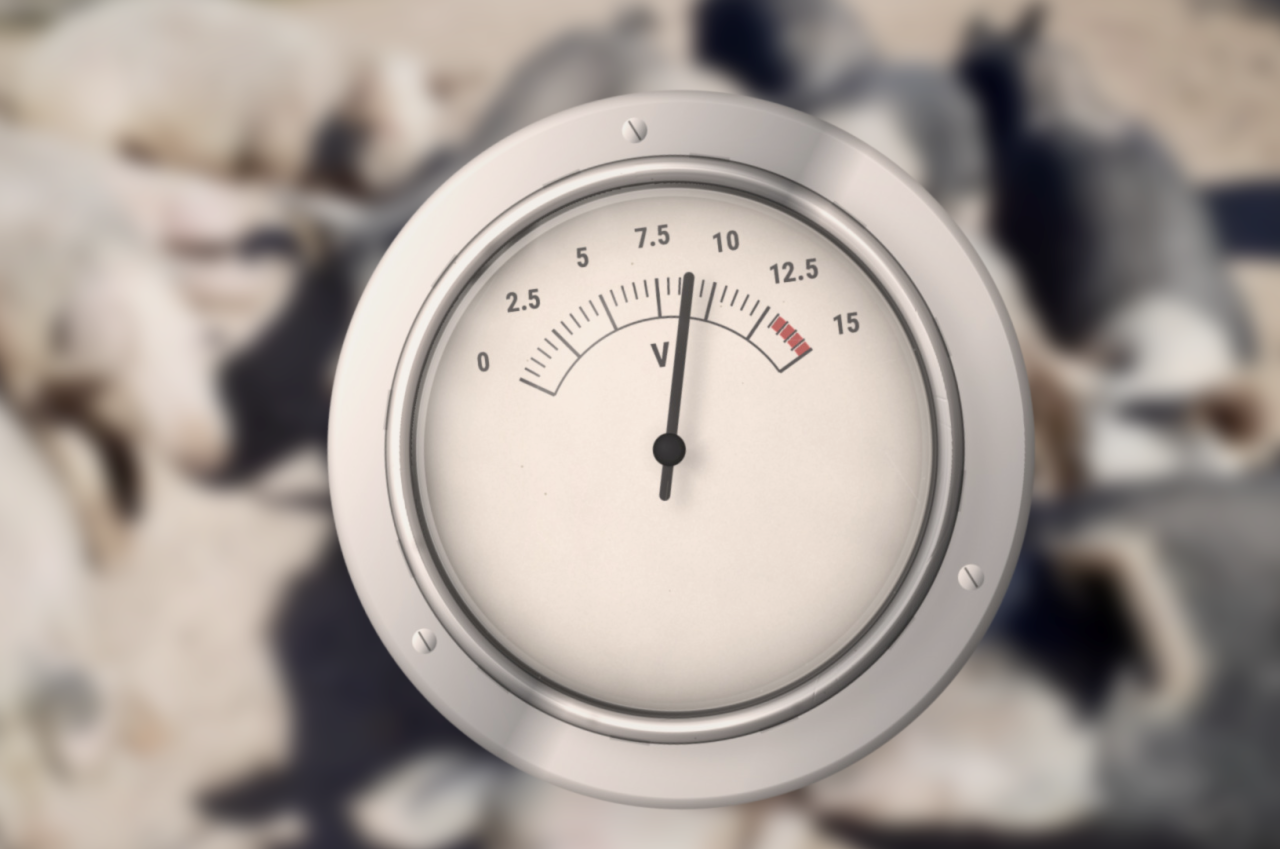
9
